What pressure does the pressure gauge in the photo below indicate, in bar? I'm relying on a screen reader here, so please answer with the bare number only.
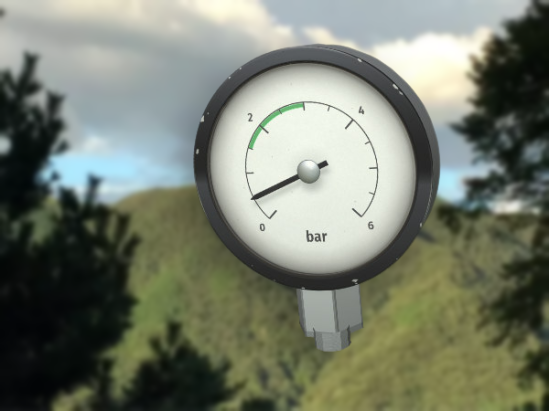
0.5
